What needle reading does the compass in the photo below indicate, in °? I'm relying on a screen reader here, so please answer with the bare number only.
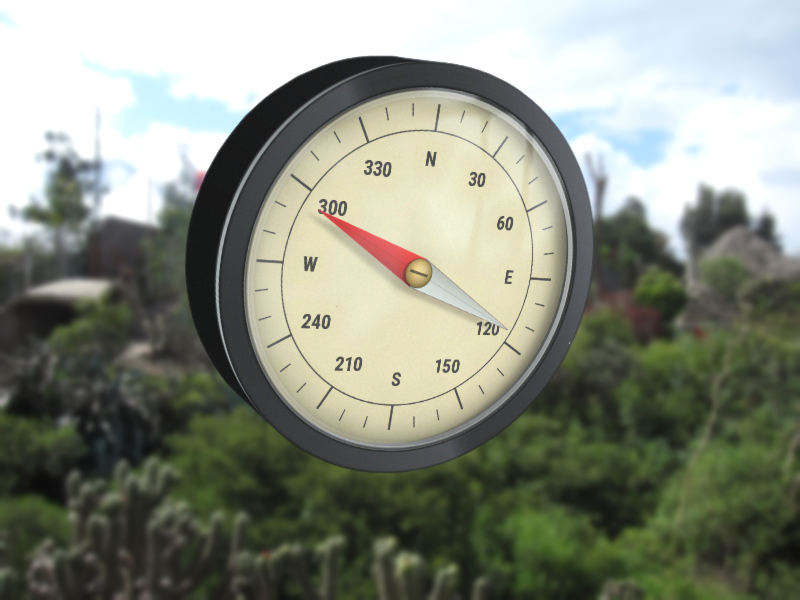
295
